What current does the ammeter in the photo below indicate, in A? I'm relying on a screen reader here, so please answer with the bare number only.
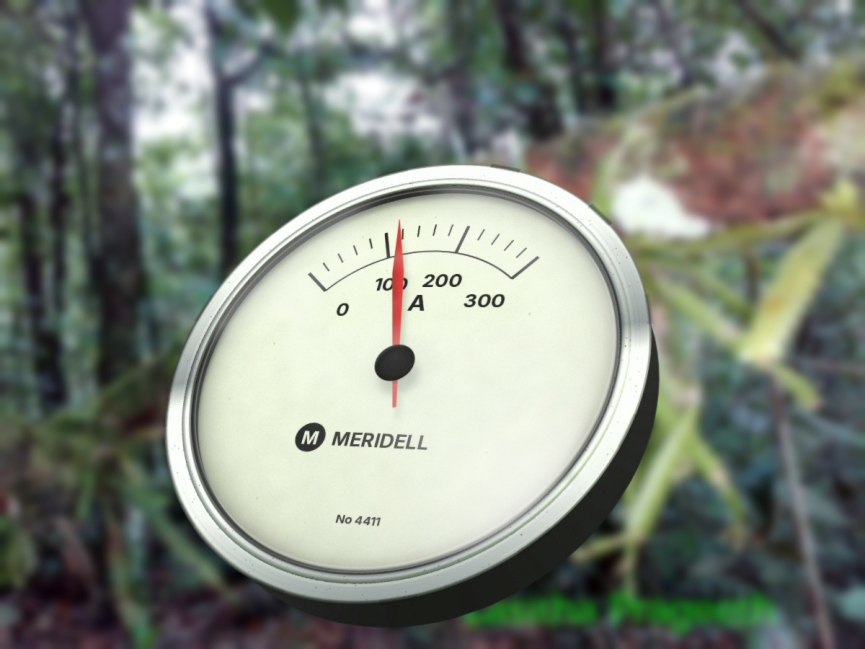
120
